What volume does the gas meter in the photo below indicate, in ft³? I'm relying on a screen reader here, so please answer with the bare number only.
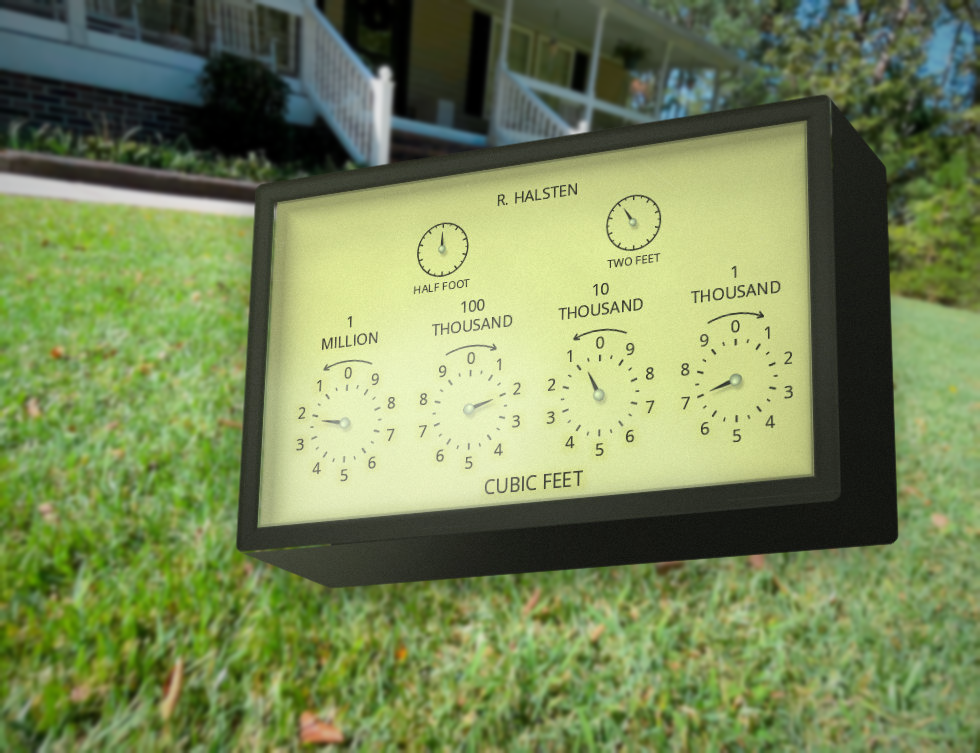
220700
